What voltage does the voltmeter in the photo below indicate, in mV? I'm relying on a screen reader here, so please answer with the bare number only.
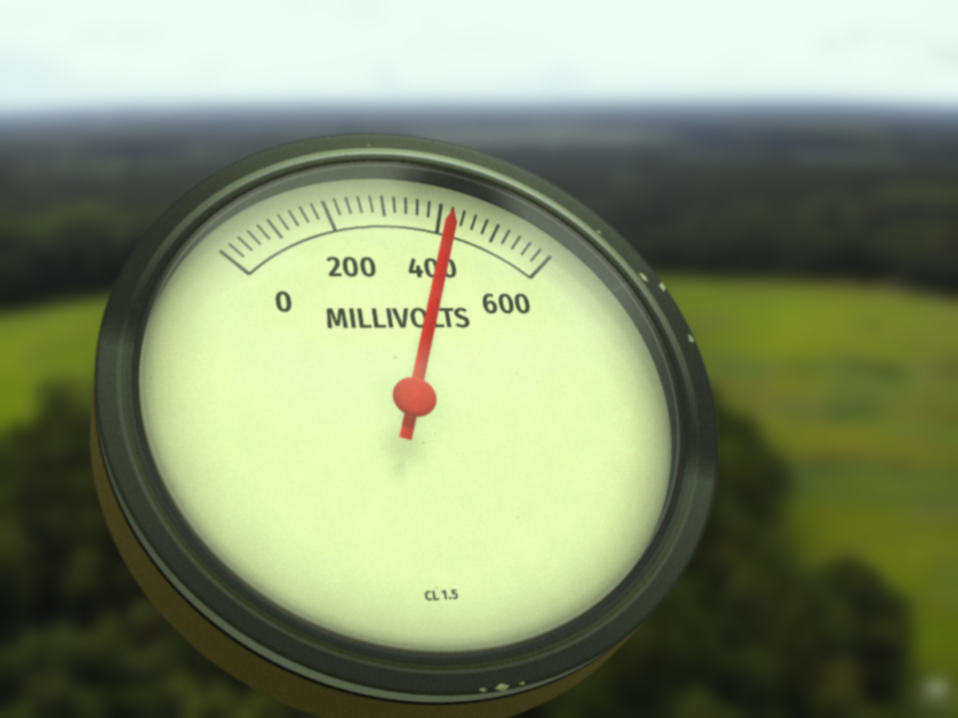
420
